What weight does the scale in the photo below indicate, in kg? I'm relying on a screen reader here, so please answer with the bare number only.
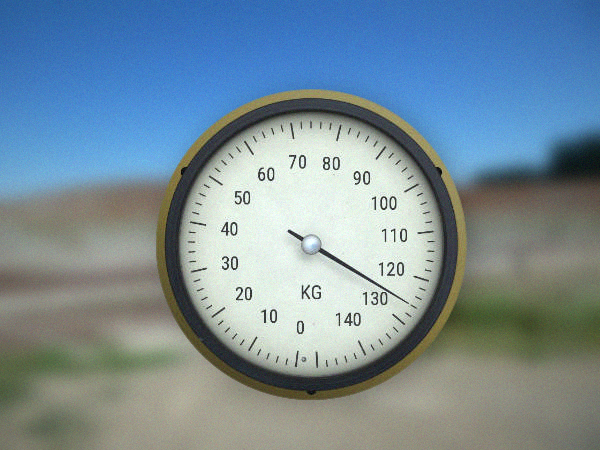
126
